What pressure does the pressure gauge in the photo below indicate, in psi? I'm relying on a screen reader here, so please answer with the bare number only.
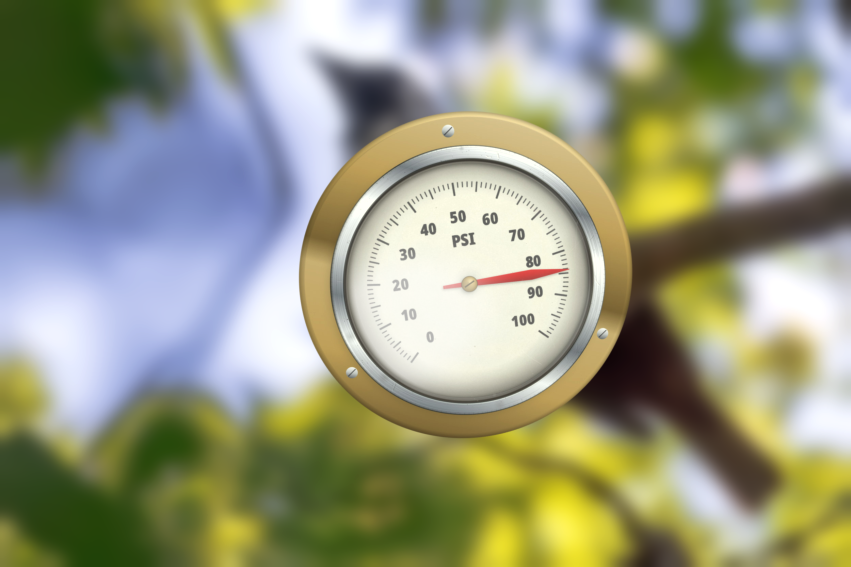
84
